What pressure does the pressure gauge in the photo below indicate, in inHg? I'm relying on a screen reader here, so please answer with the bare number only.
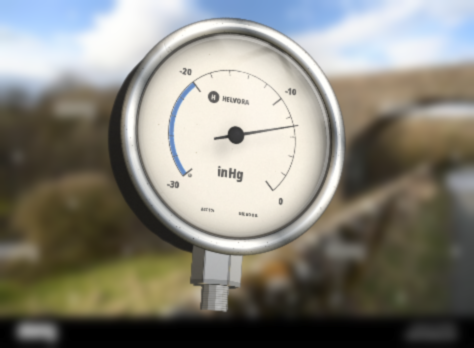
-7
